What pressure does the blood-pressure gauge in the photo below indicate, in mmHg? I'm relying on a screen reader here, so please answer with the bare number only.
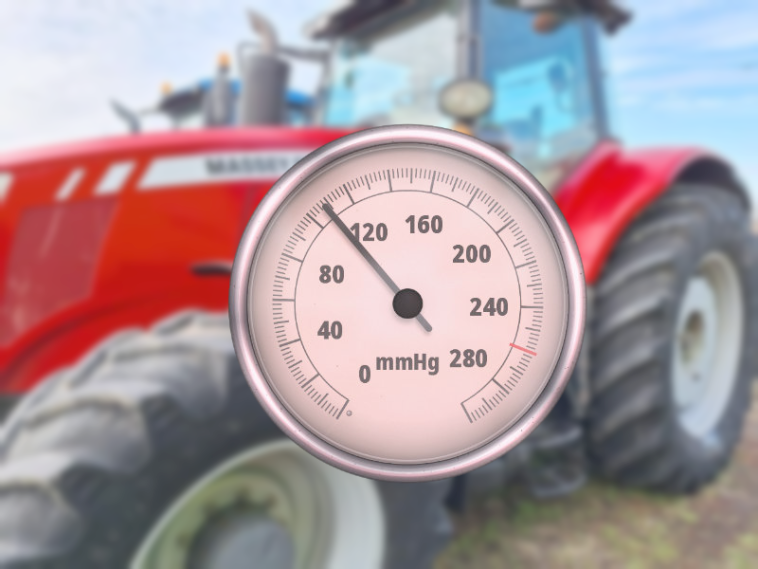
108
